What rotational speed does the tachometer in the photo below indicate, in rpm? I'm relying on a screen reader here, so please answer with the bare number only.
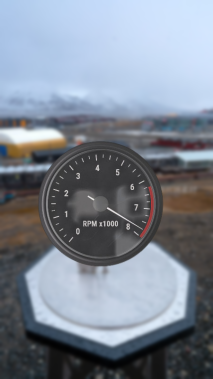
7750
